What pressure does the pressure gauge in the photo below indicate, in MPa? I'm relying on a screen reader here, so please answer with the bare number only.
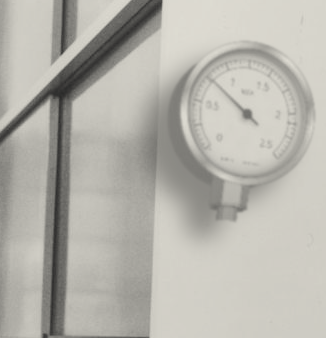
0.75
